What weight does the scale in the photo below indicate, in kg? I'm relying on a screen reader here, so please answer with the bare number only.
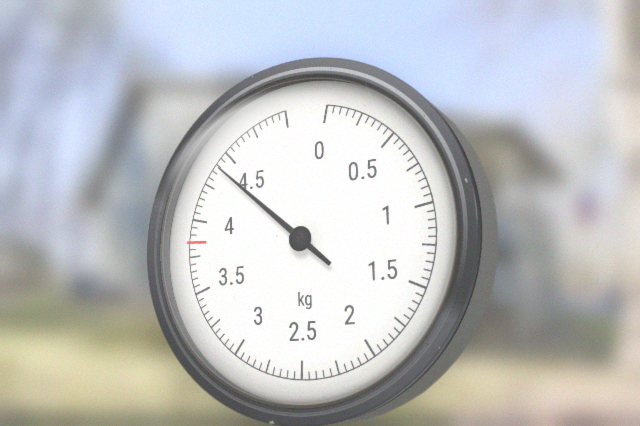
4.4
